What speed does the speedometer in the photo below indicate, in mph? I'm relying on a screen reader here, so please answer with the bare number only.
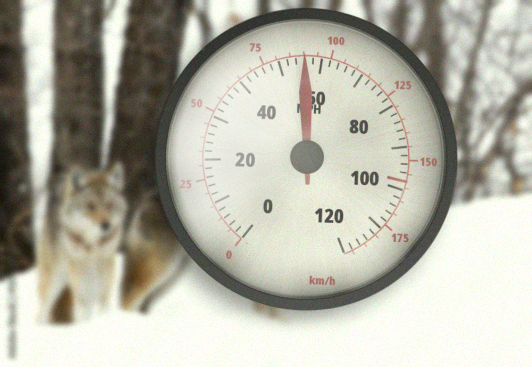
56
